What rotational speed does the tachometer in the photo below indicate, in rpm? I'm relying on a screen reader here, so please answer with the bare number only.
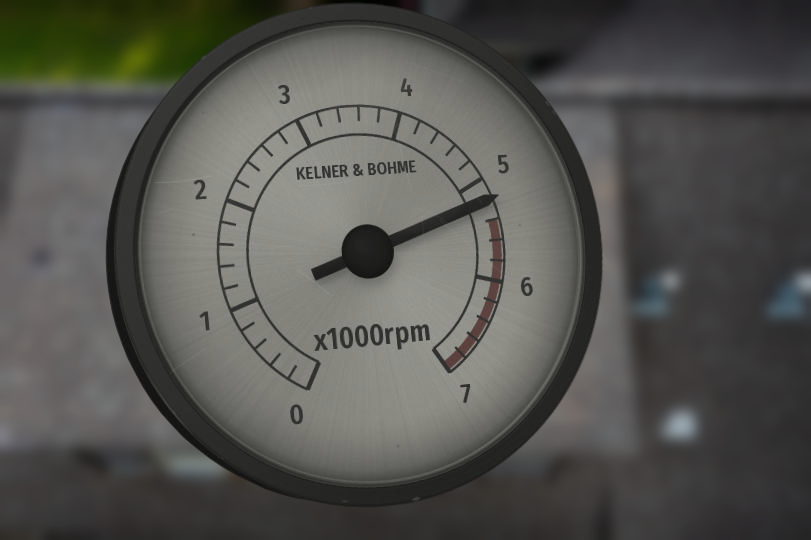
5200
